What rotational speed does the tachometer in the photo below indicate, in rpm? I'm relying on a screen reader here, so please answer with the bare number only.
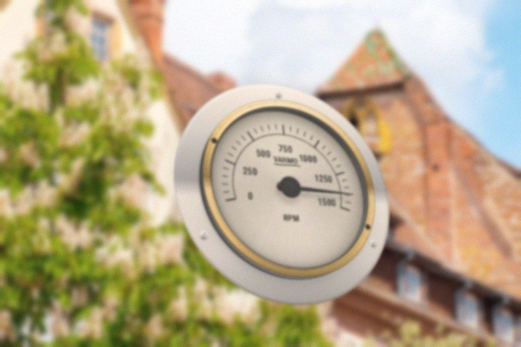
1400
